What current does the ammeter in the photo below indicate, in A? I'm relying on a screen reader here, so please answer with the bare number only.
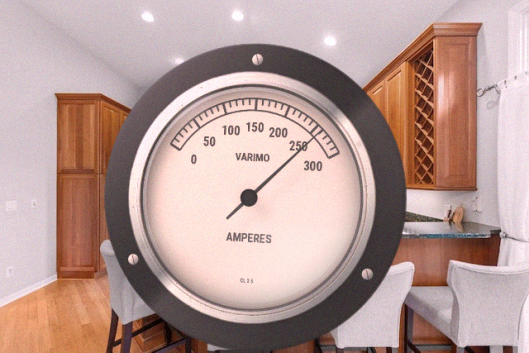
260
